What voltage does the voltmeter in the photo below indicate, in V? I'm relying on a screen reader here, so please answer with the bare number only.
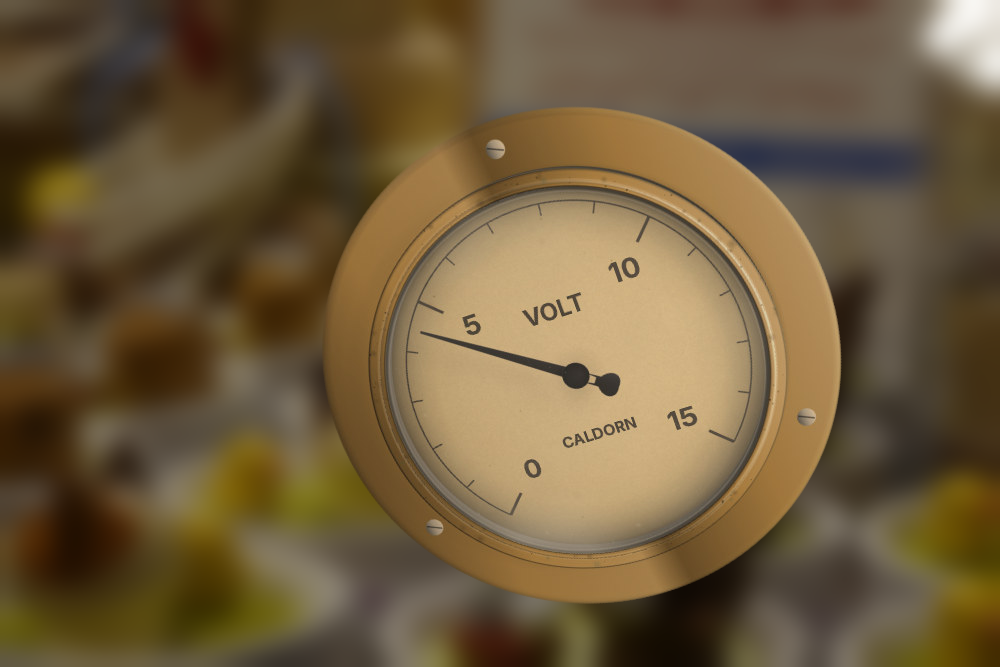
4.5
